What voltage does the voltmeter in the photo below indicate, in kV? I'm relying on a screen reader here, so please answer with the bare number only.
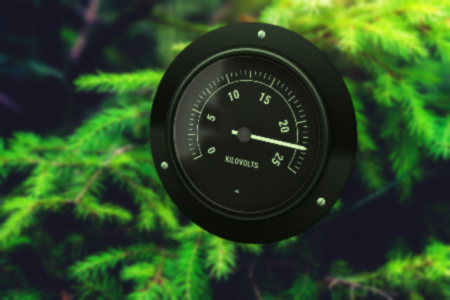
22.5
